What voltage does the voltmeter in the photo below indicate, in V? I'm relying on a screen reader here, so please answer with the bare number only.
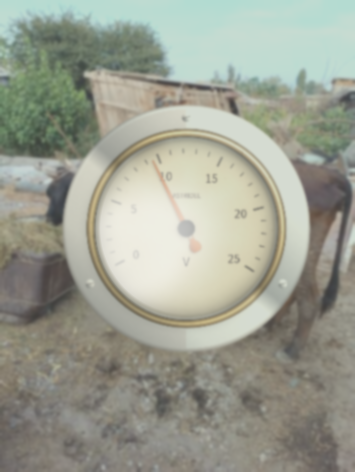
9.5
